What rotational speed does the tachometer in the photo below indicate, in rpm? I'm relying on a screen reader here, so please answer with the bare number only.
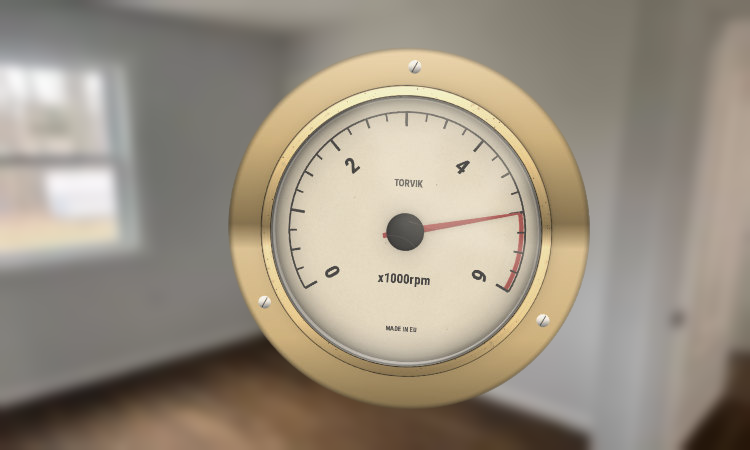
5000
